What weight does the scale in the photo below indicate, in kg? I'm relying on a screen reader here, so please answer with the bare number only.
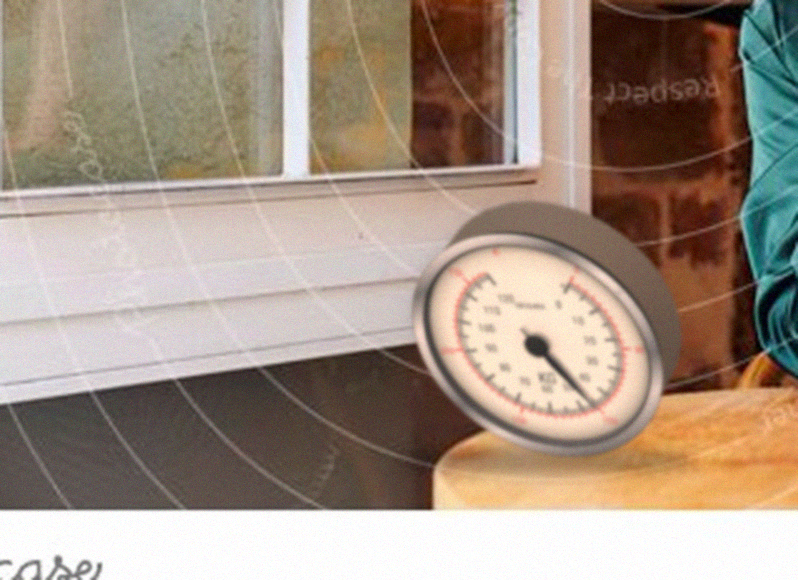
45
